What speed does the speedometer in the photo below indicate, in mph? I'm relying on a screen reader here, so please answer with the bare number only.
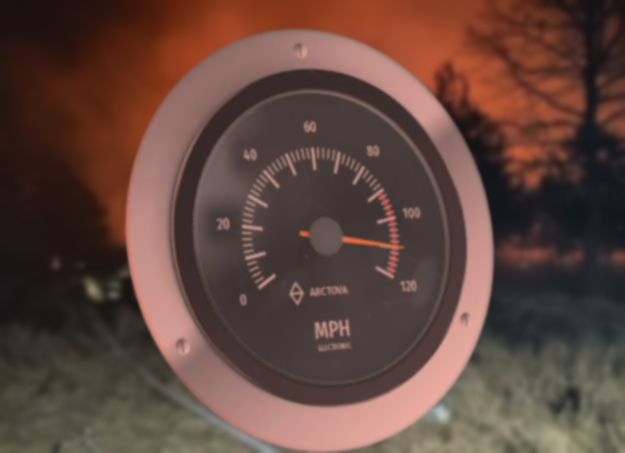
110
